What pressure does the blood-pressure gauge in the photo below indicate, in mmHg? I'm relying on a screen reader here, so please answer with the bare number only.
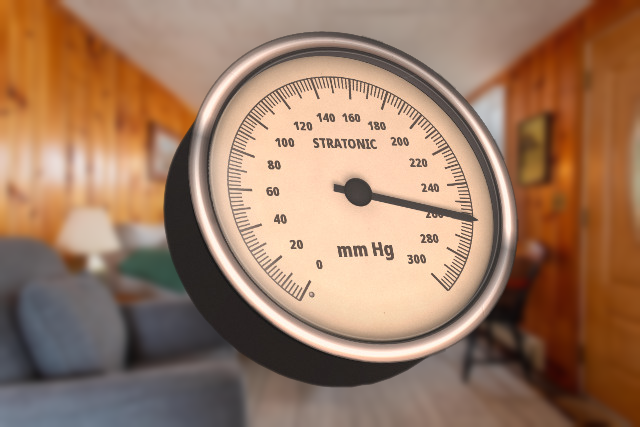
260
